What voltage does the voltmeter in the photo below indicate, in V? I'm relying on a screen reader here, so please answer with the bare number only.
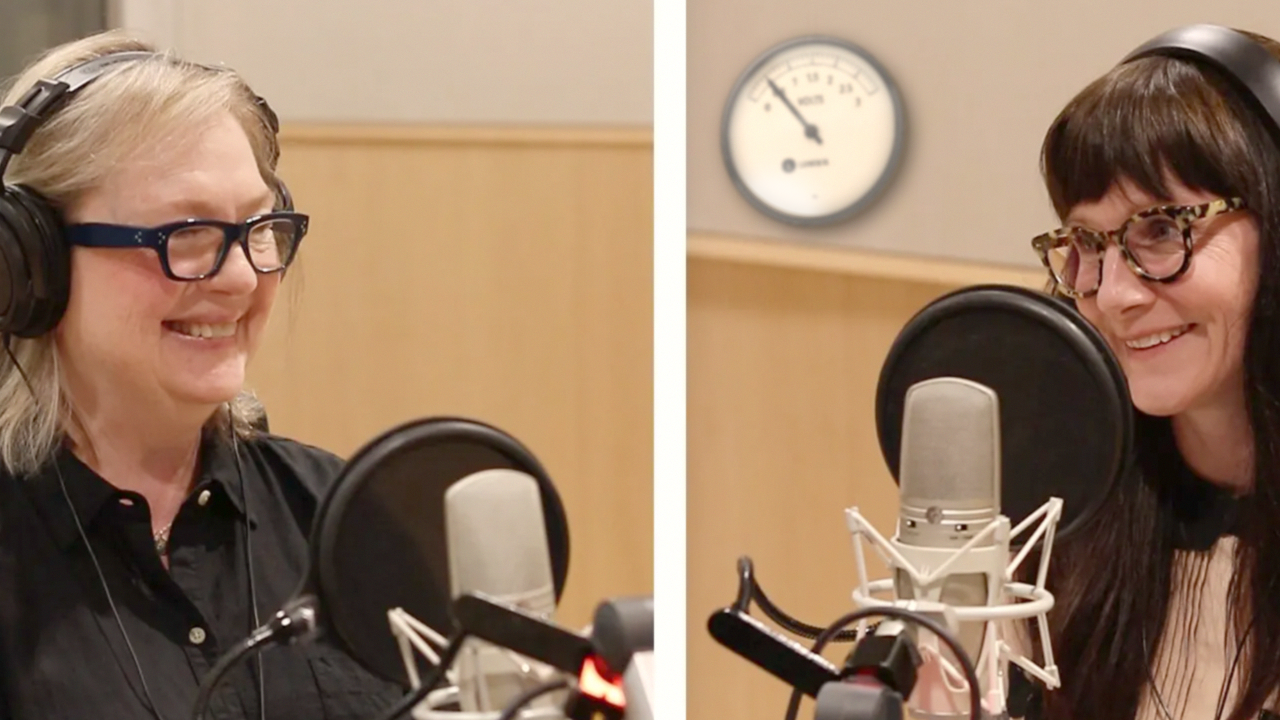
0.5
